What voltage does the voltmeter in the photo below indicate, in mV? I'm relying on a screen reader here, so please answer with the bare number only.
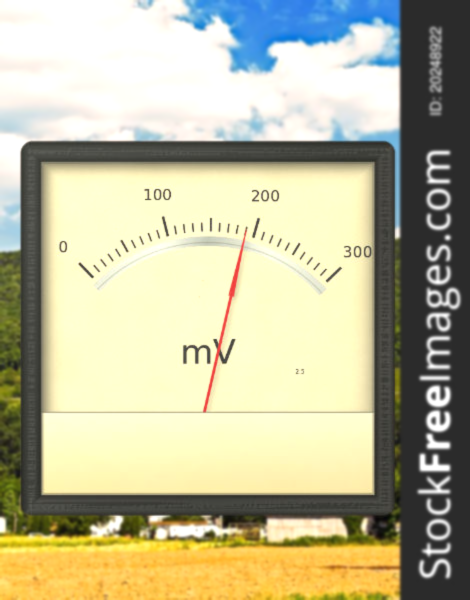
190
